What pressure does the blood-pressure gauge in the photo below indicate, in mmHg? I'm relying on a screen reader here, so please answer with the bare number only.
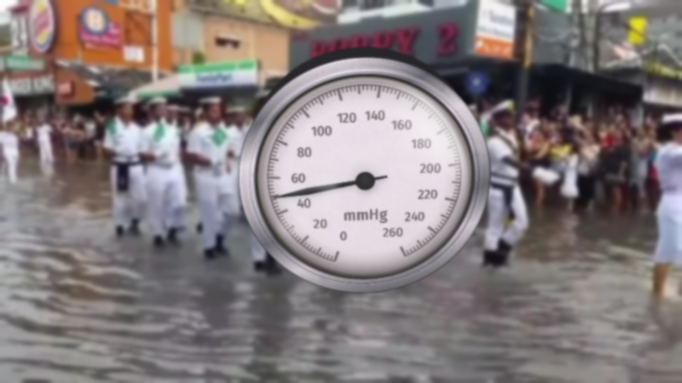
50
